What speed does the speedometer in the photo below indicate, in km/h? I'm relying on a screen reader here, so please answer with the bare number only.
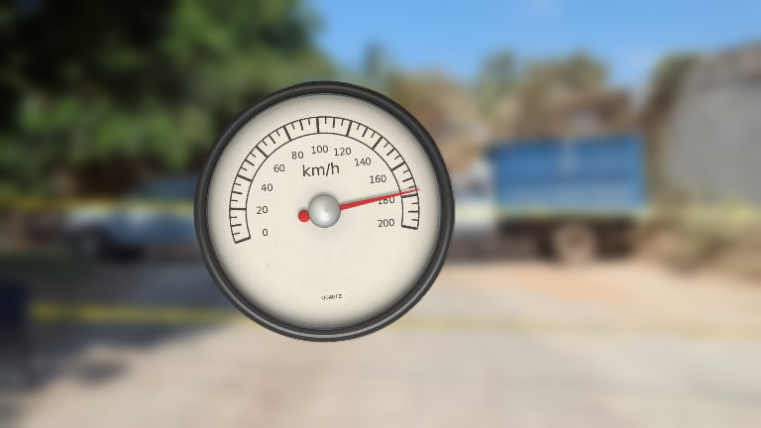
177.5
